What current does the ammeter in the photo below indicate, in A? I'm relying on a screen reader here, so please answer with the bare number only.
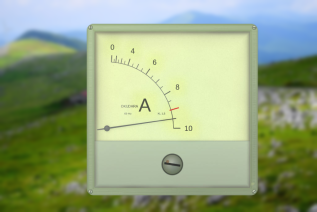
9.5
